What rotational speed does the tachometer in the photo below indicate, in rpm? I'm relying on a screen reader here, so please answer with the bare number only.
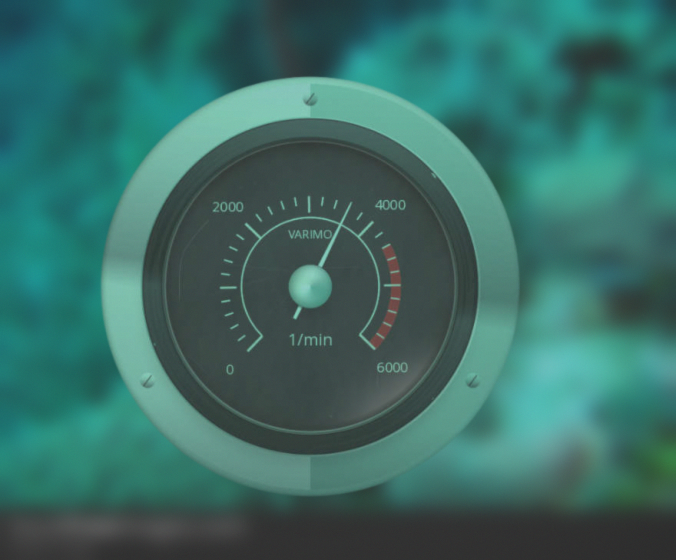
3600
